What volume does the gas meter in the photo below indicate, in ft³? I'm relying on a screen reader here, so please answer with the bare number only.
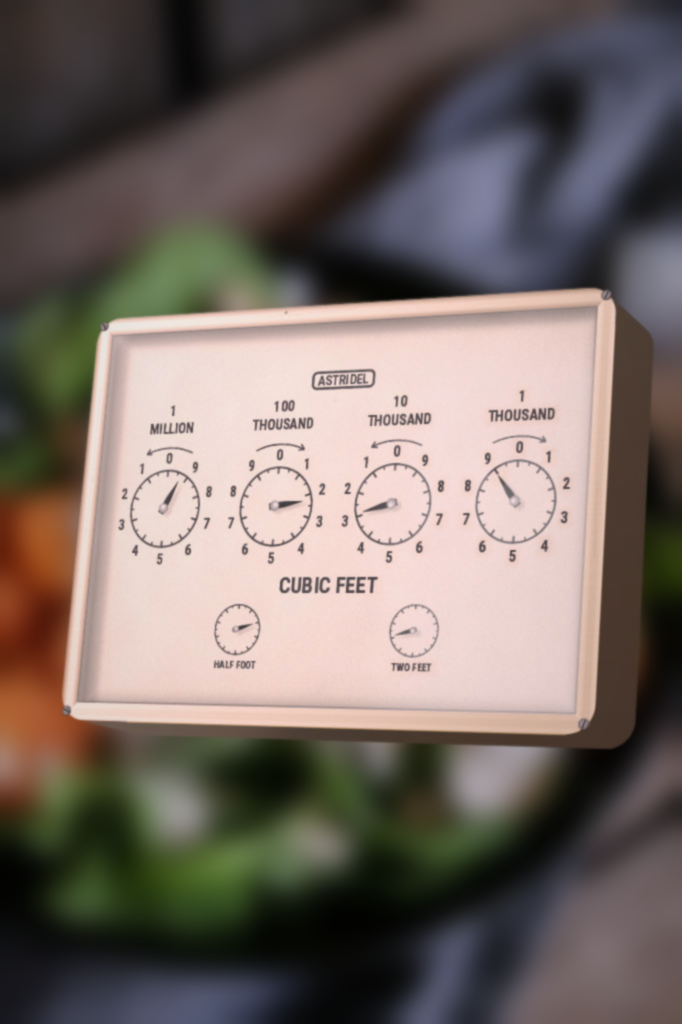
922900
